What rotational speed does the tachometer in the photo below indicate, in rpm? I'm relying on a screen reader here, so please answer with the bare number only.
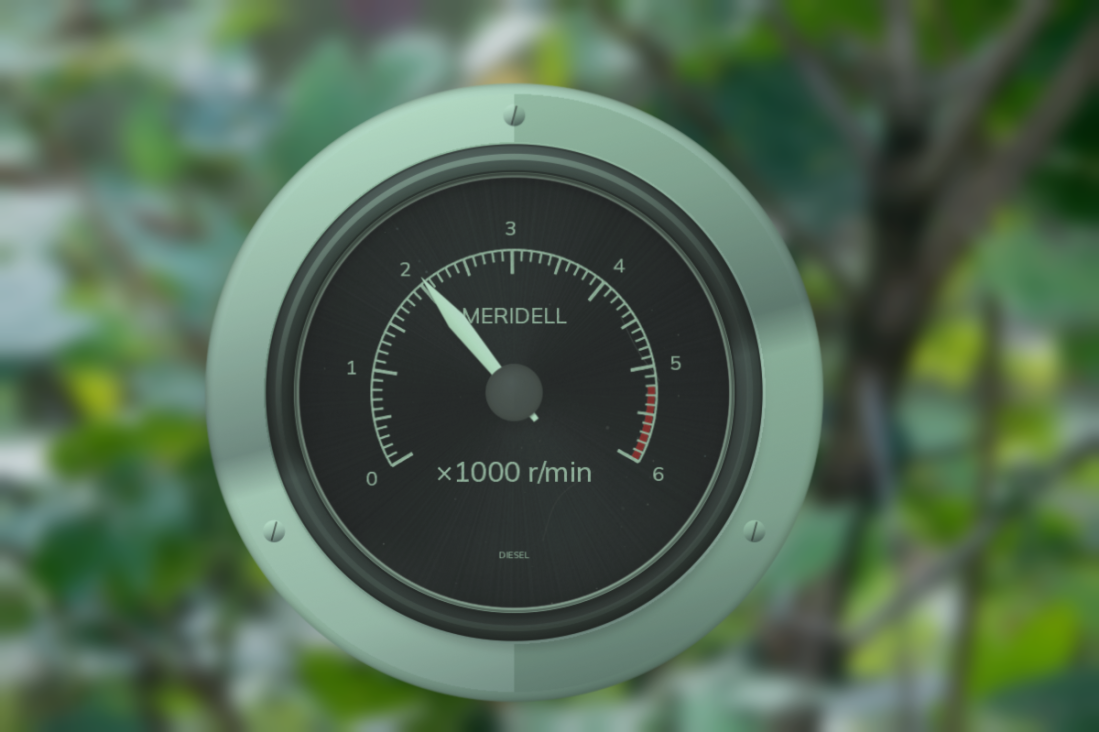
2050
